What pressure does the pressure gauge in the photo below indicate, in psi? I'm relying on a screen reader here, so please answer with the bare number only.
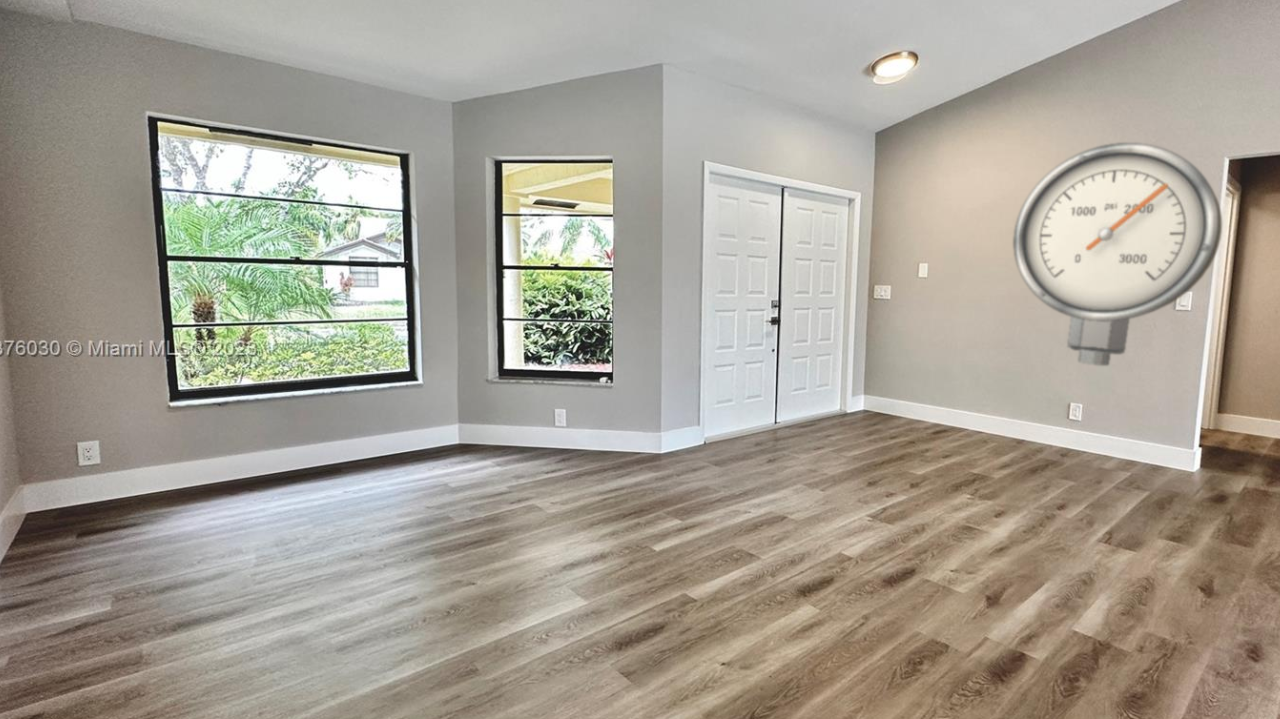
2000
